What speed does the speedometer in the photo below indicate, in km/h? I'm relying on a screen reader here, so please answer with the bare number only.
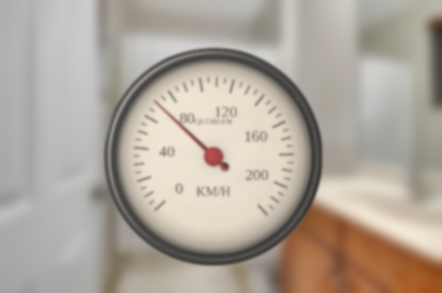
70
